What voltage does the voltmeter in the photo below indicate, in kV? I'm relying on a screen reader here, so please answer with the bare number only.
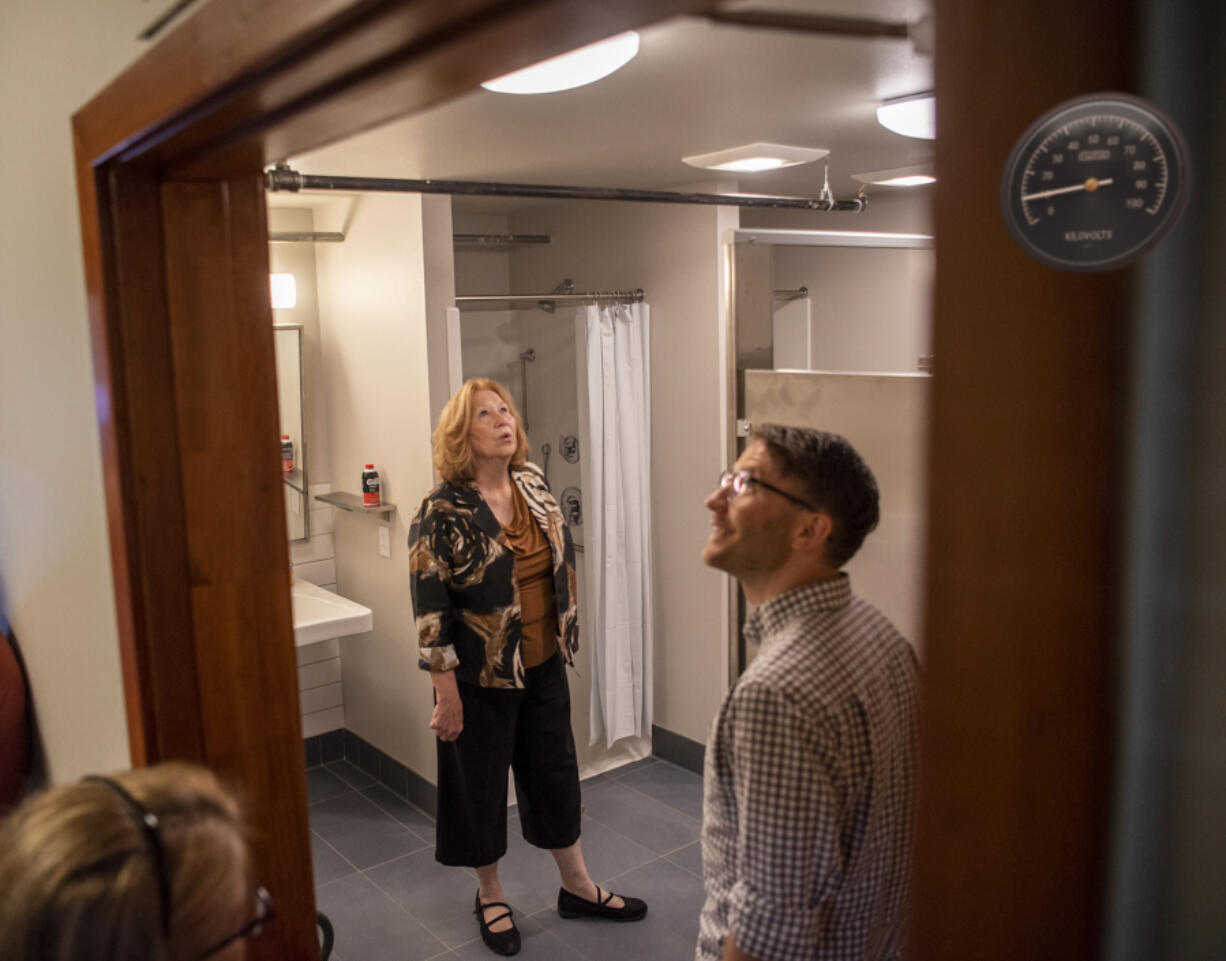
10
